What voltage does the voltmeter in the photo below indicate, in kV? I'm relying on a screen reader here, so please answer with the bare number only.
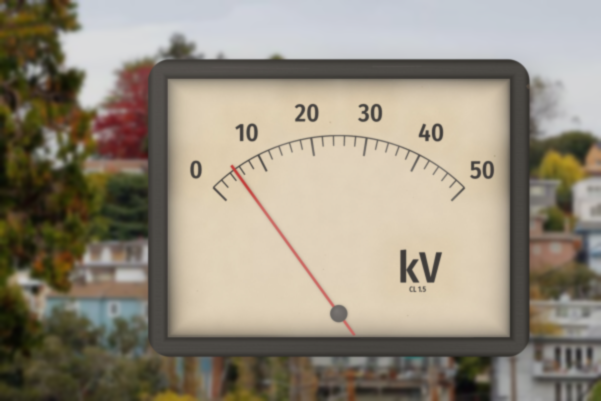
5
